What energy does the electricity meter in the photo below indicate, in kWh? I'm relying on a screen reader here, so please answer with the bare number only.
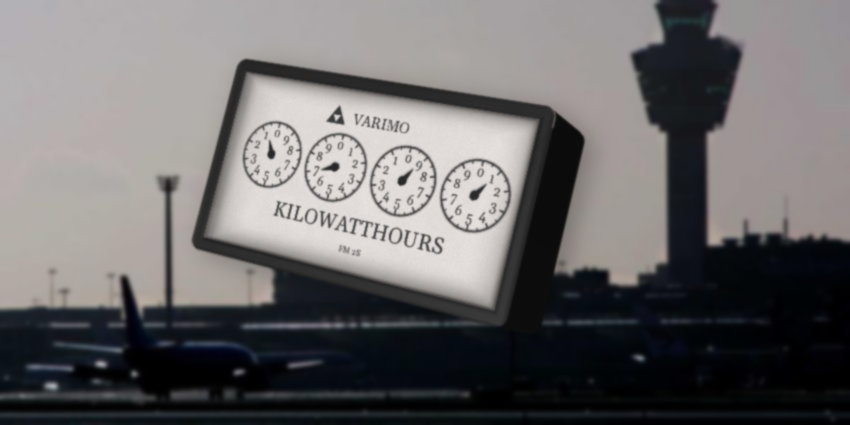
691
